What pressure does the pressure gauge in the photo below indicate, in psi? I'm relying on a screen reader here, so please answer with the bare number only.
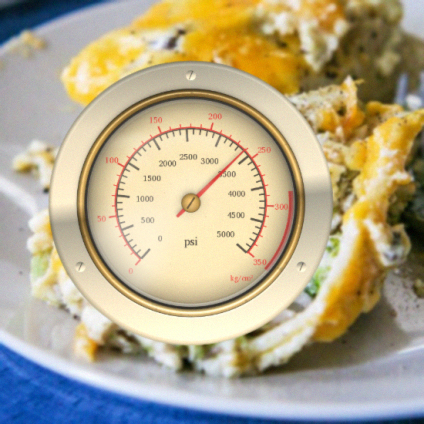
3400
